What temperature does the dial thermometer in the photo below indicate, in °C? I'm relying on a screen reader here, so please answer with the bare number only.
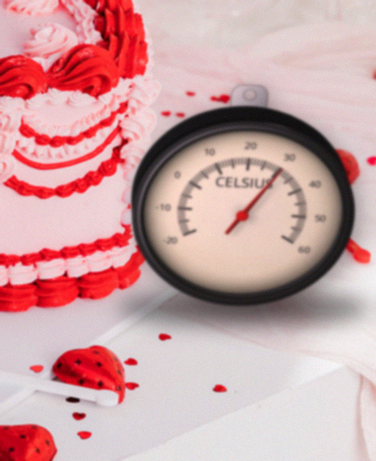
30
